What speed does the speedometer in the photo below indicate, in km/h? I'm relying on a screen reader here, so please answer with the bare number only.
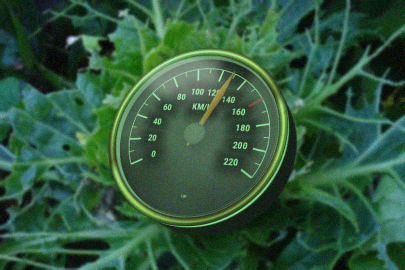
130
